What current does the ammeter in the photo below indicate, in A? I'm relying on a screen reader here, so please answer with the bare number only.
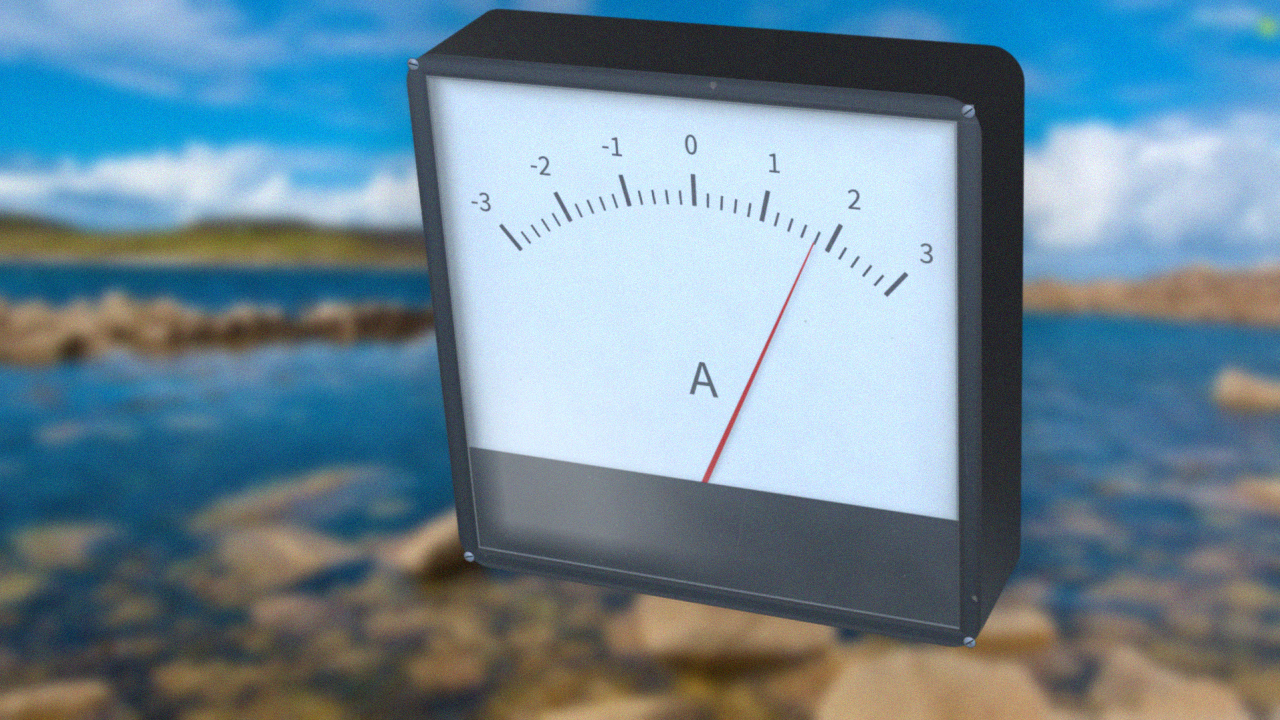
1.8
